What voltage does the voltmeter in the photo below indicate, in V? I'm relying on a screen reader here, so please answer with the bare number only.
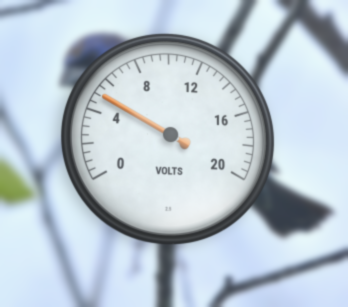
5
